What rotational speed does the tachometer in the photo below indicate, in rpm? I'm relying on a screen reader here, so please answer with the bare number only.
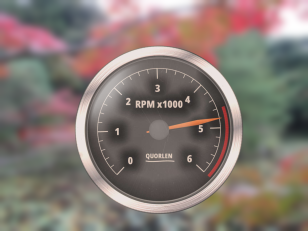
4800
